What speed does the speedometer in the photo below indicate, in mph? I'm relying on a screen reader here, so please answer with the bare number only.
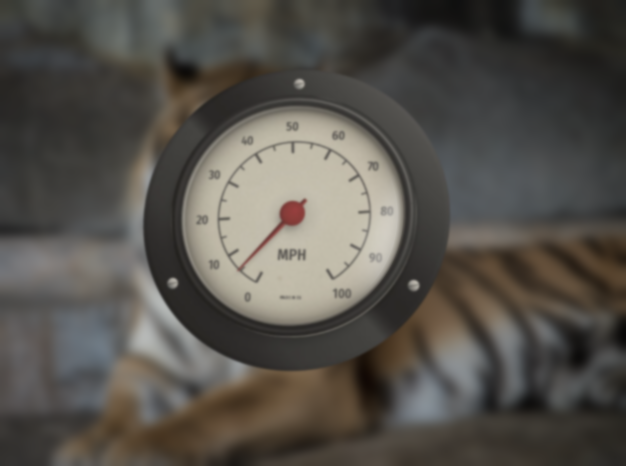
5
